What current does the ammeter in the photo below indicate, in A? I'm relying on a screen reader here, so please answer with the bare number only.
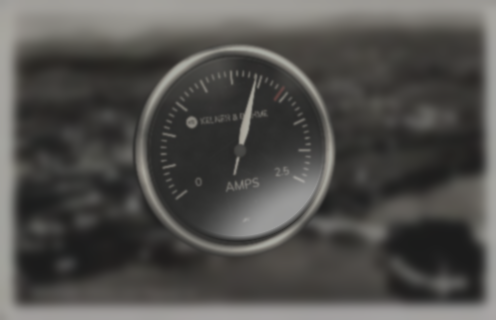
1.45
